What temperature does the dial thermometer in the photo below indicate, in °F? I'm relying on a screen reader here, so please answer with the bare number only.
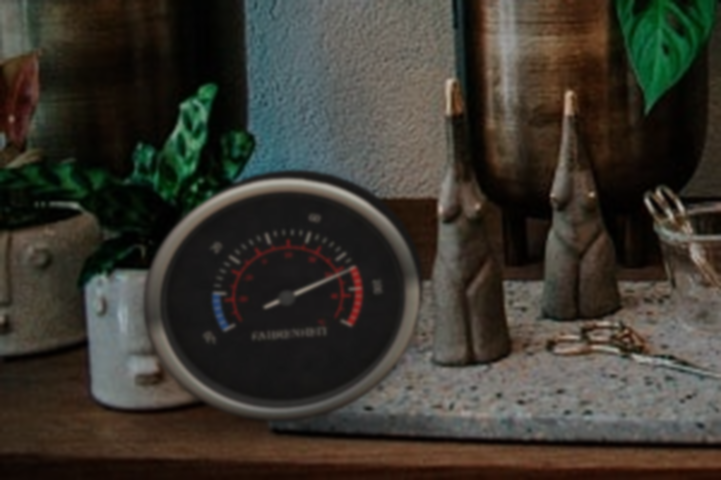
88
